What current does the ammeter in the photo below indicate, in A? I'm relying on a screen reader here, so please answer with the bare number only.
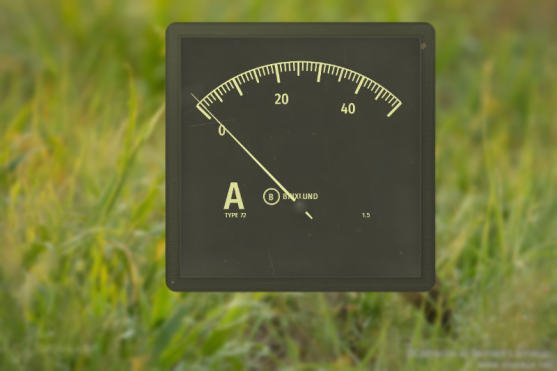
1
